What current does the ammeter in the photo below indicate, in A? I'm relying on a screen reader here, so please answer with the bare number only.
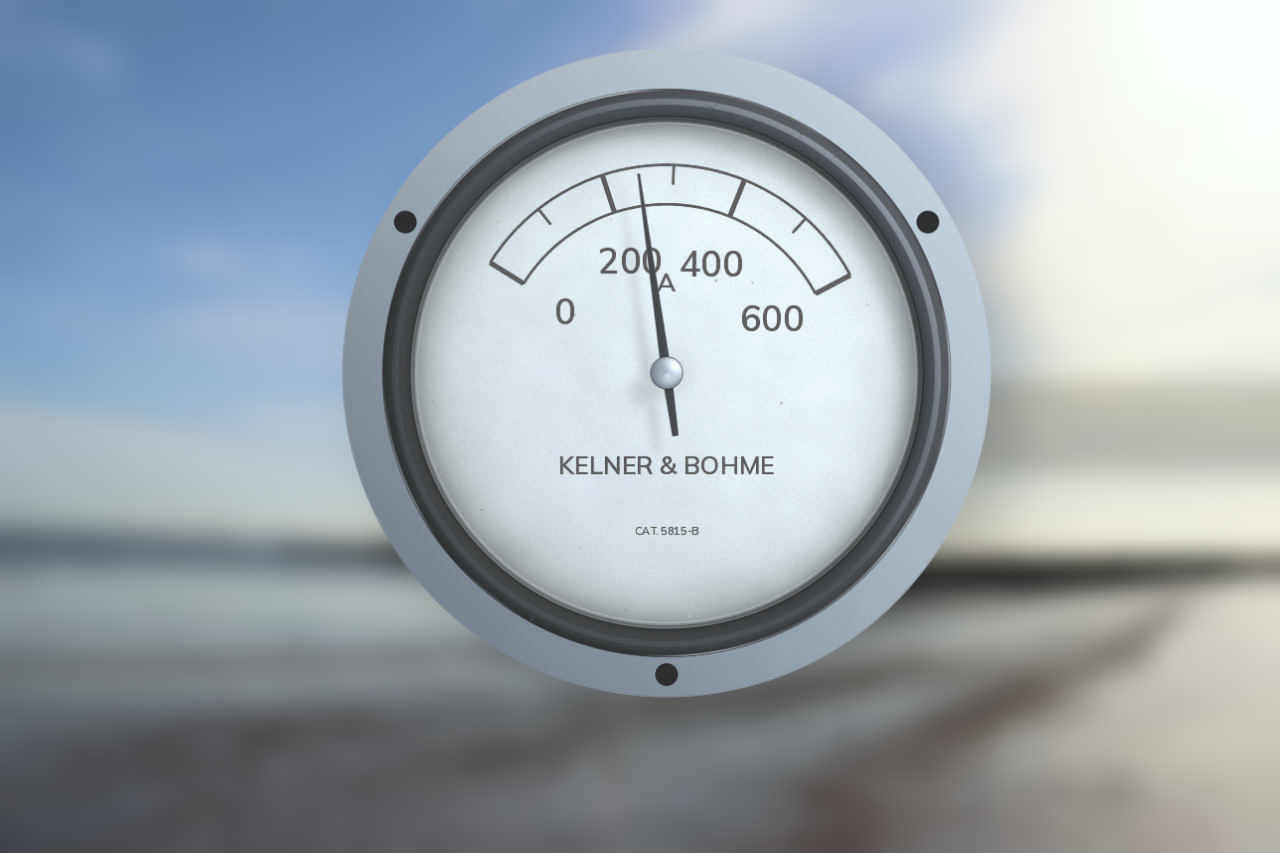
250
